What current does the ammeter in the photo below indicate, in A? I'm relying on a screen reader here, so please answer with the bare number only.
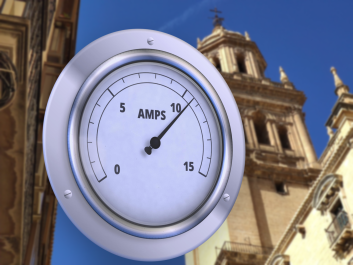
10.5
